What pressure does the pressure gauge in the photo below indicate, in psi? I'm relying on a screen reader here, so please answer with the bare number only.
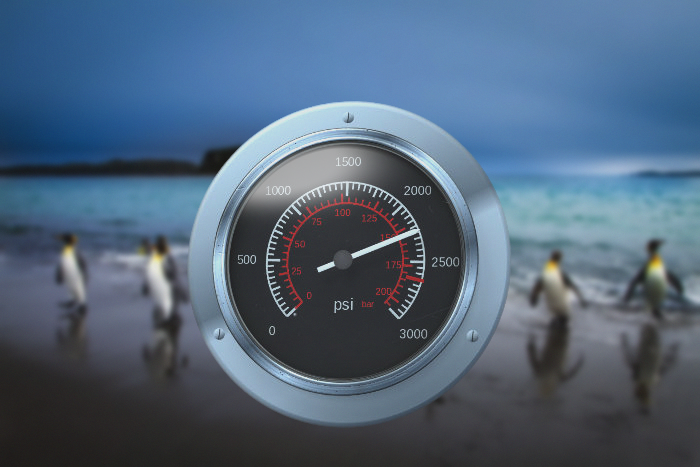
2250
